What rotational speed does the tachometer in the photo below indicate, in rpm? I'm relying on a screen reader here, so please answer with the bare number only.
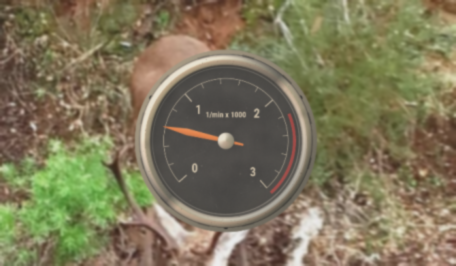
600
